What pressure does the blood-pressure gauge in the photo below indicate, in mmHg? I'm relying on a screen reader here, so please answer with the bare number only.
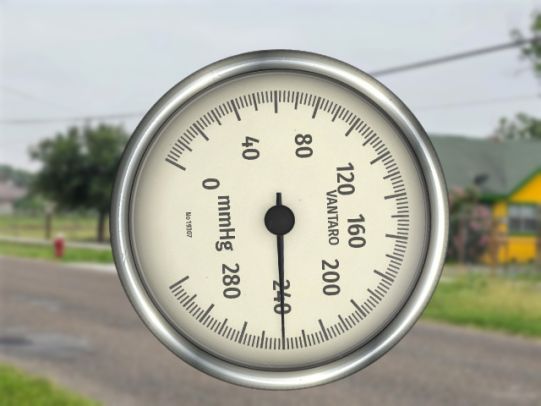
240
